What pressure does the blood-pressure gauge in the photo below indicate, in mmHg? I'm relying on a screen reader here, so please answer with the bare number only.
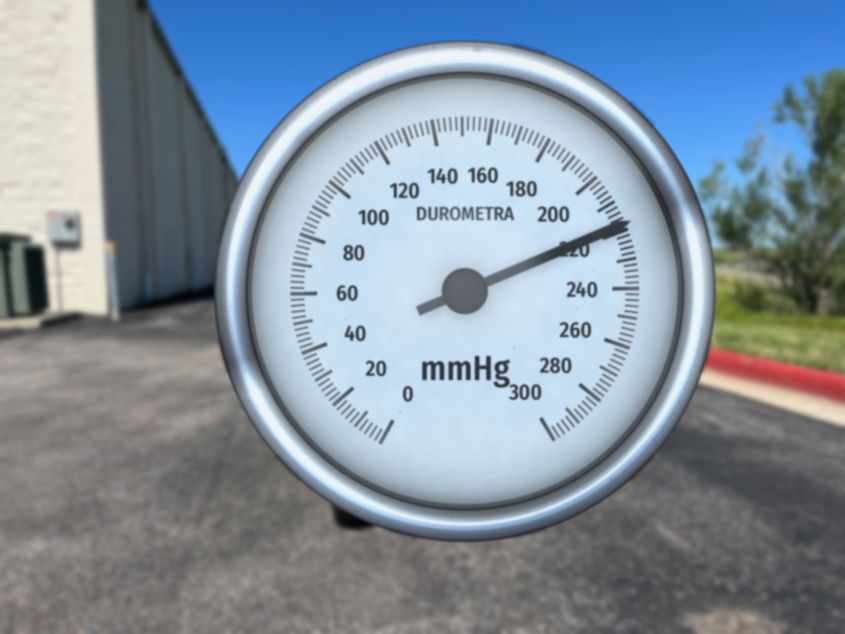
218
